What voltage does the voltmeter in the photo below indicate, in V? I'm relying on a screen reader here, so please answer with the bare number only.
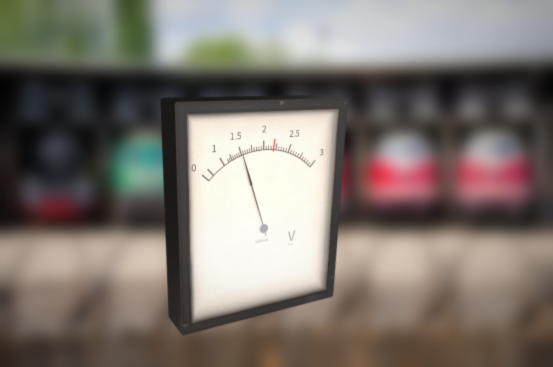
1.5
